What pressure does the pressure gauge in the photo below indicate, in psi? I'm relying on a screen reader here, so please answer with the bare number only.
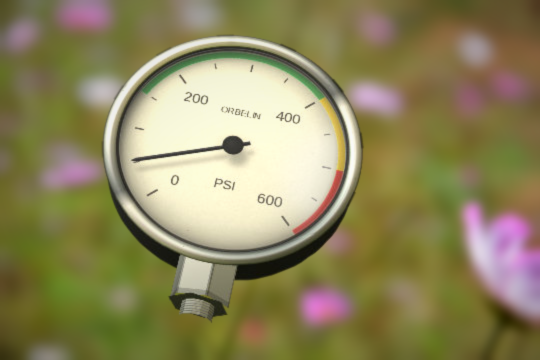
50
